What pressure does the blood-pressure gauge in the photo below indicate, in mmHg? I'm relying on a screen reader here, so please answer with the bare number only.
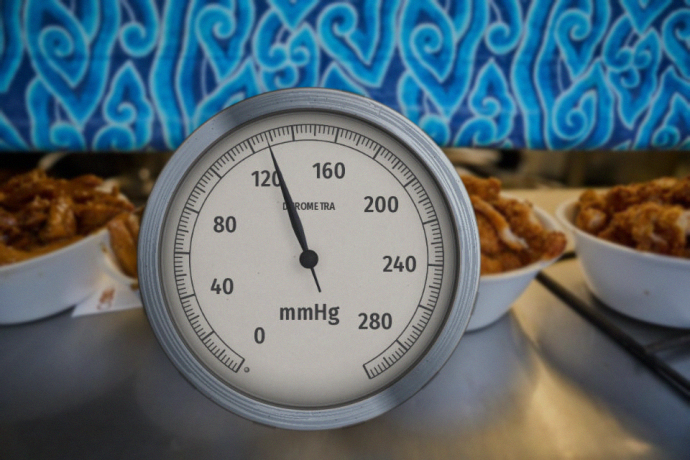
128
